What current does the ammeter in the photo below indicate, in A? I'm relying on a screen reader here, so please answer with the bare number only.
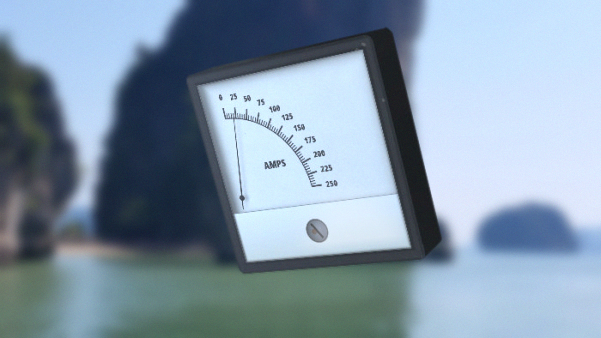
25
